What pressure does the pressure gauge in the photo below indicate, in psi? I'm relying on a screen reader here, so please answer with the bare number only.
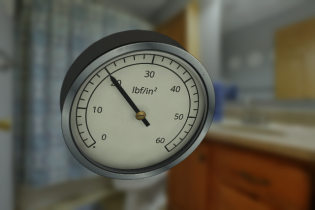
20
